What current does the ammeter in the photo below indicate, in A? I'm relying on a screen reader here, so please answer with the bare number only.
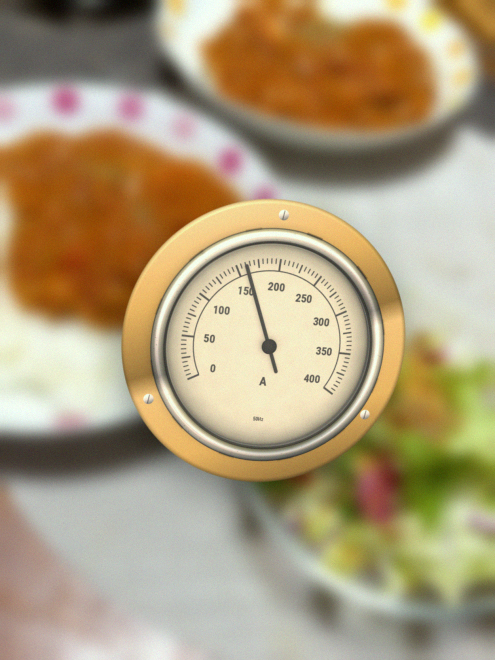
160
